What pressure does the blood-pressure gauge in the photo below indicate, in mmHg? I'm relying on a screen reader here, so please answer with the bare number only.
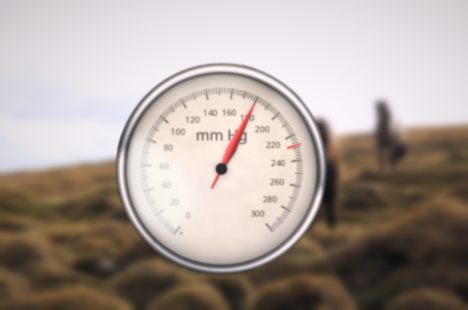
180
